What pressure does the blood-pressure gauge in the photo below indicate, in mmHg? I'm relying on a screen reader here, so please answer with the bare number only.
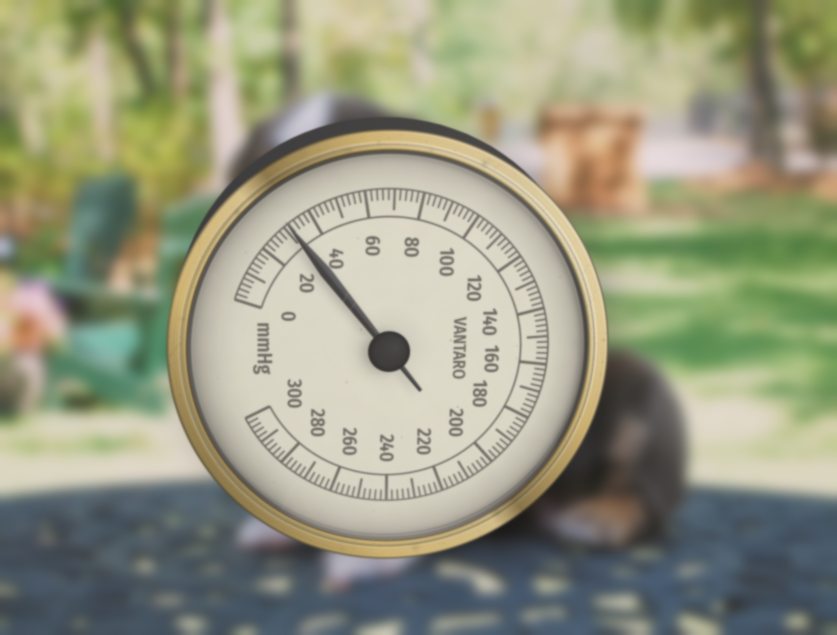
32
